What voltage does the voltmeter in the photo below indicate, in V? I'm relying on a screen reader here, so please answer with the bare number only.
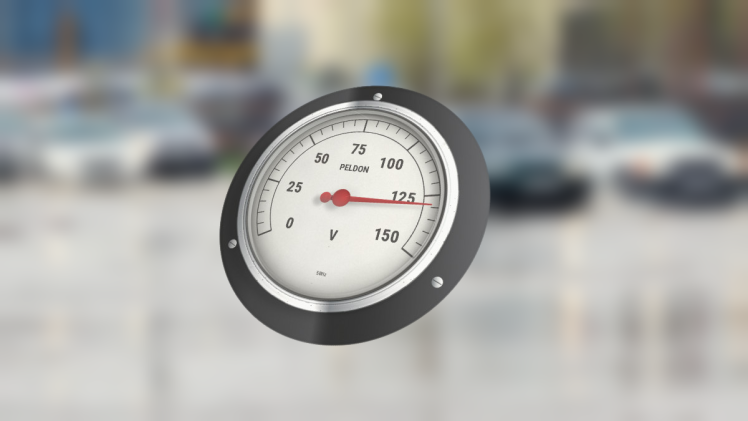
130
